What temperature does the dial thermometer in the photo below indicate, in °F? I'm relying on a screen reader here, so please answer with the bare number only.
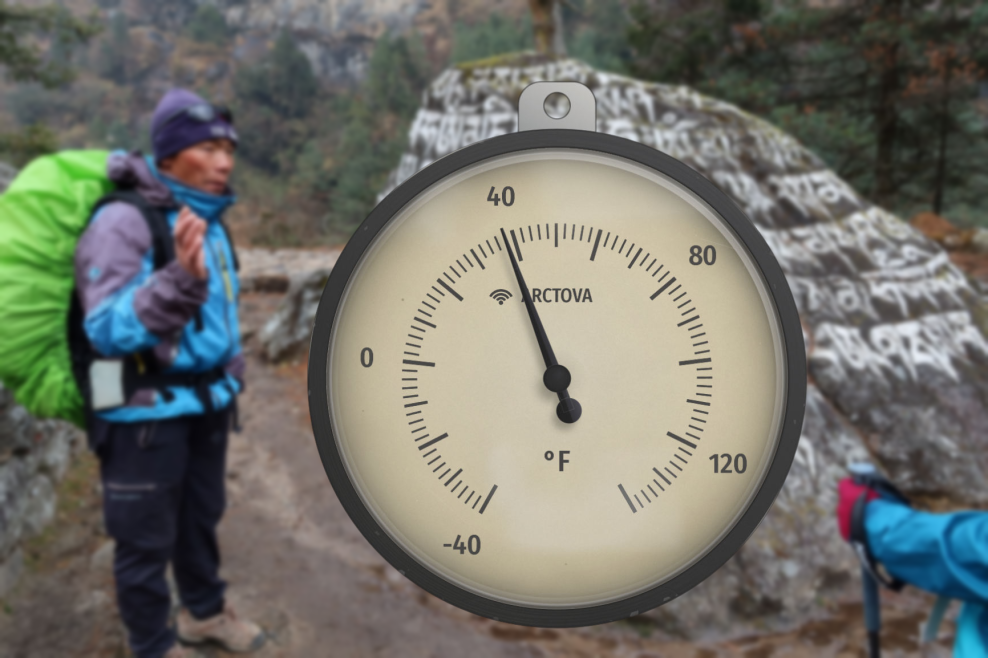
38
